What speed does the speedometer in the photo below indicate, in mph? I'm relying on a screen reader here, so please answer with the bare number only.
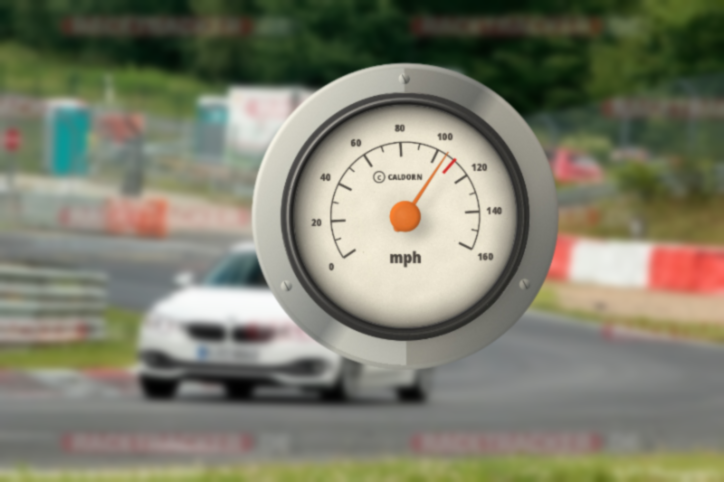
105
